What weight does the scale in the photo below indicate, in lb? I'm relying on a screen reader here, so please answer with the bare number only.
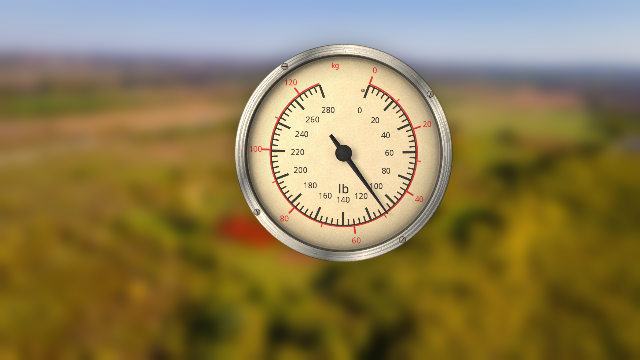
108
